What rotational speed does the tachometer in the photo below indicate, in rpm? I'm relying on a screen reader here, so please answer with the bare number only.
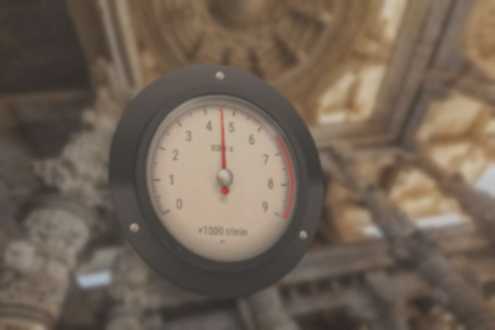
4500
